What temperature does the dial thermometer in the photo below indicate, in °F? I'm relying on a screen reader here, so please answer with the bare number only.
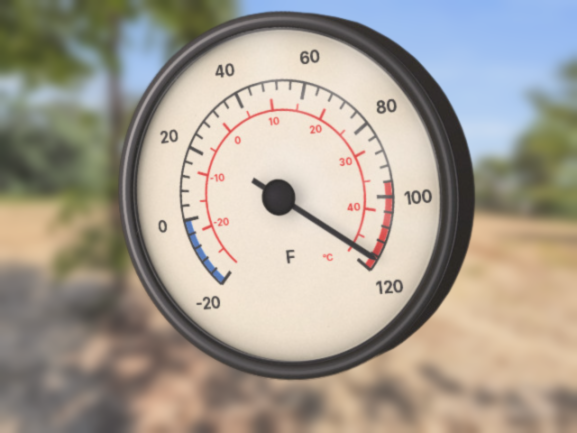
116
